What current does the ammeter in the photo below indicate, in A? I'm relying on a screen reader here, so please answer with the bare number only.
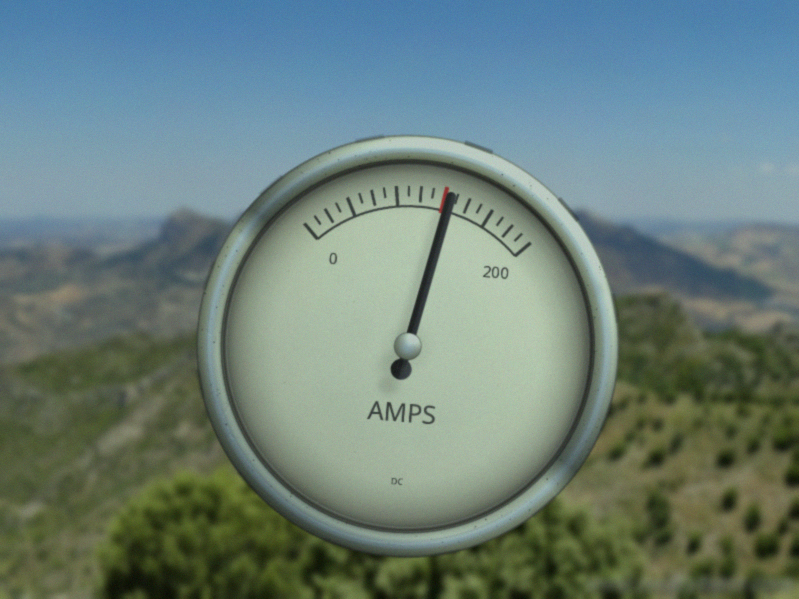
125
